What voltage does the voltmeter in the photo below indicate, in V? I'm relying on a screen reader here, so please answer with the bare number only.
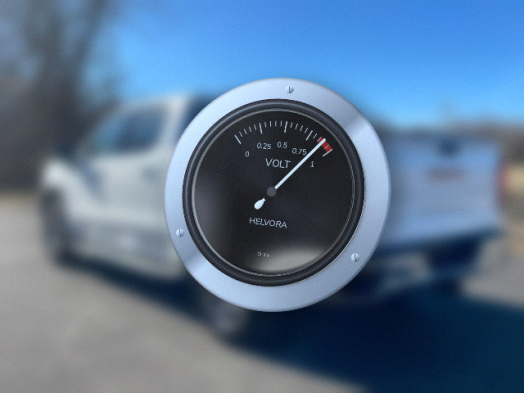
0.9
